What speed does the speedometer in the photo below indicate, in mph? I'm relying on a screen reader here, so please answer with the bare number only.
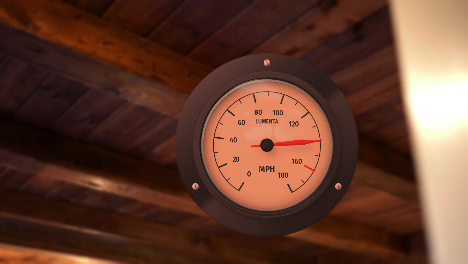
140
